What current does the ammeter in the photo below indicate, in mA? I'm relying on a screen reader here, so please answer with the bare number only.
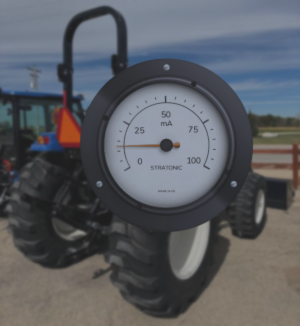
12.5
